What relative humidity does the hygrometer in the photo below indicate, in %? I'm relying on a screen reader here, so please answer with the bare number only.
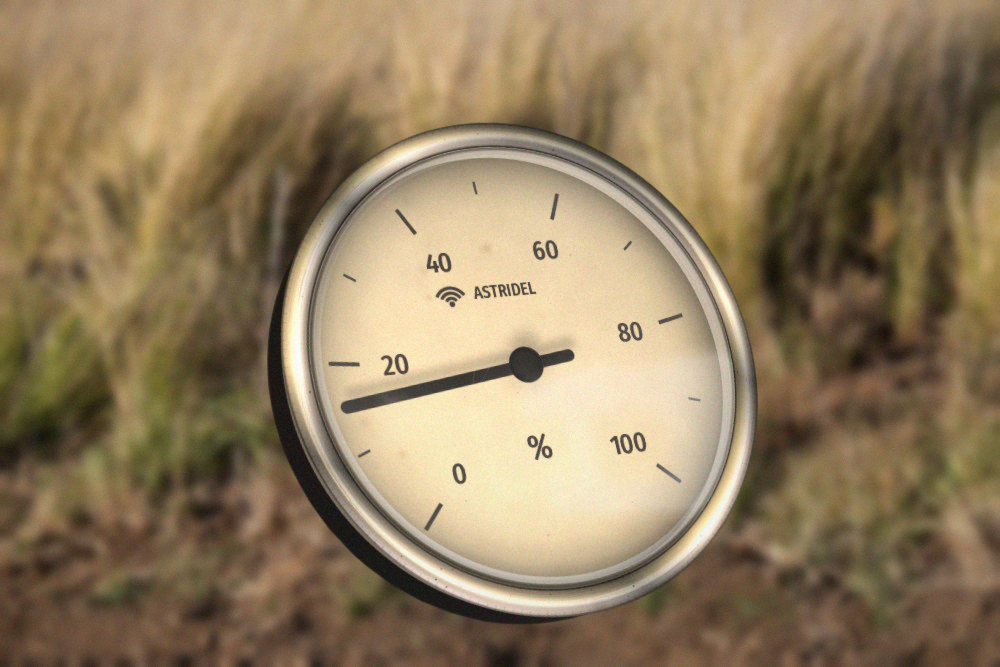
15
